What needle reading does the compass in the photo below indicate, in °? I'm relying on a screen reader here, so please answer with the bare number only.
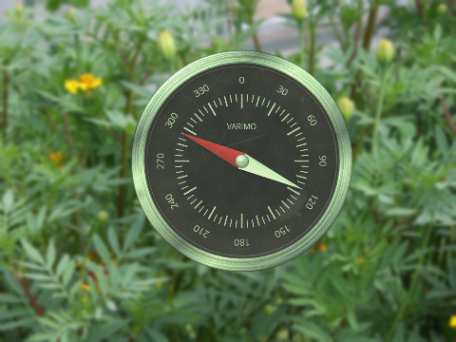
295
